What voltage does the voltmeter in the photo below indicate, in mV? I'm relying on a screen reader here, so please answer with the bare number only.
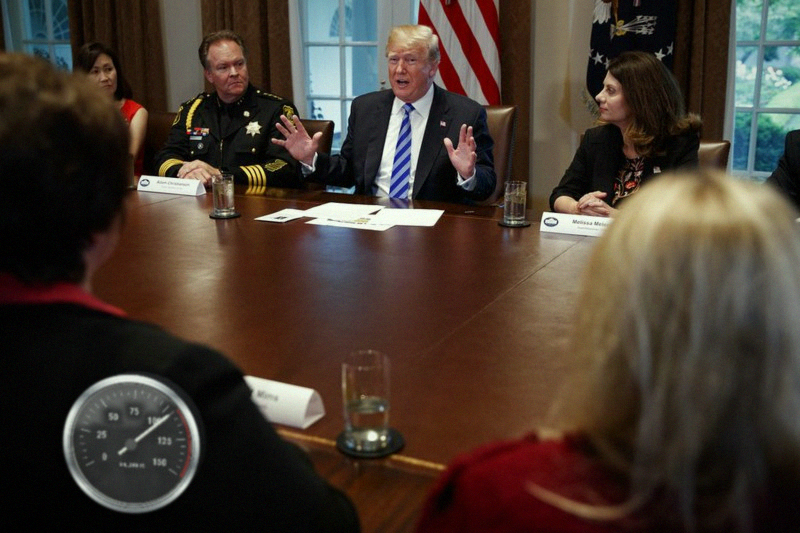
105
